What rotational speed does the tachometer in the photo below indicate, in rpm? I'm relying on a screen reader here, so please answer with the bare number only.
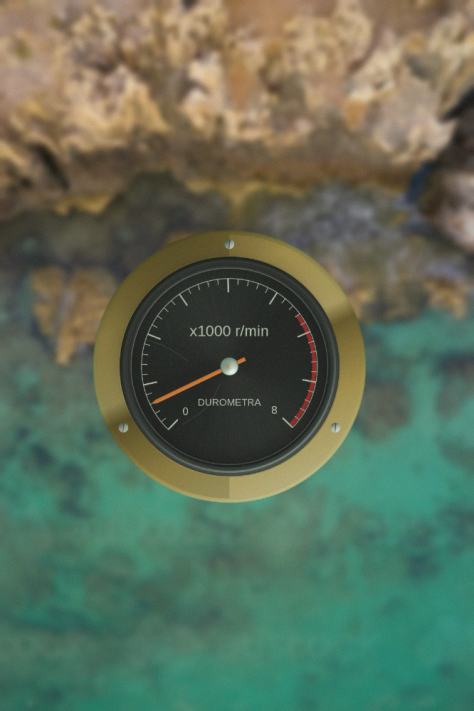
600
